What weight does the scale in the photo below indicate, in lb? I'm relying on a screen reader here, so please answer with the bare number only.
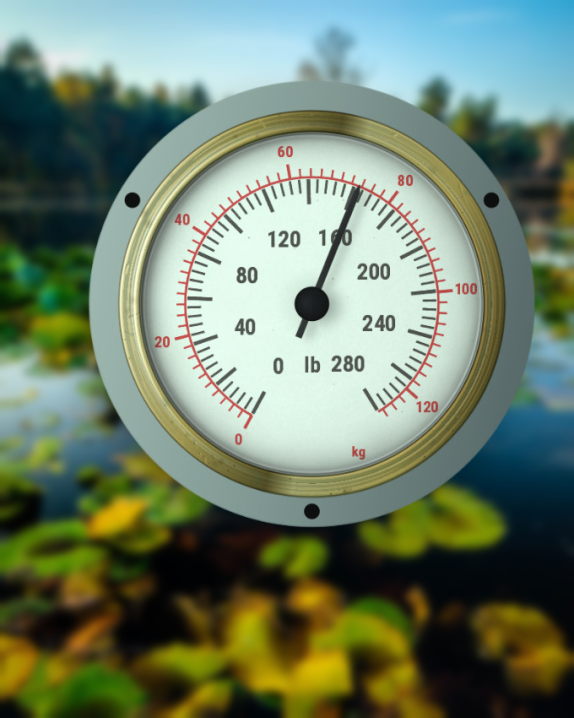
162
